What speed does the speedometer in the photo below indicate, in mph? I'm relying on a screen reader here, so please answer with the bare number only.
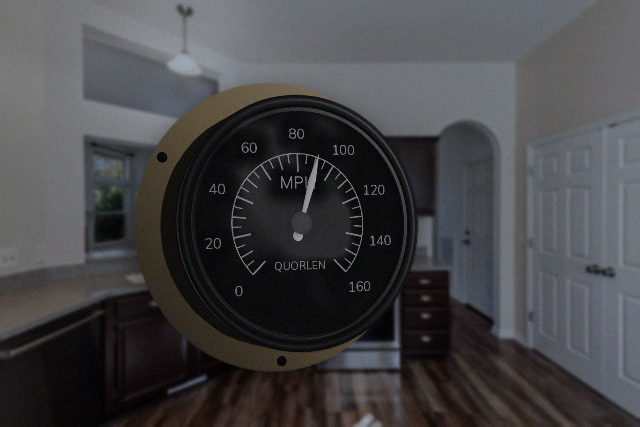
90
